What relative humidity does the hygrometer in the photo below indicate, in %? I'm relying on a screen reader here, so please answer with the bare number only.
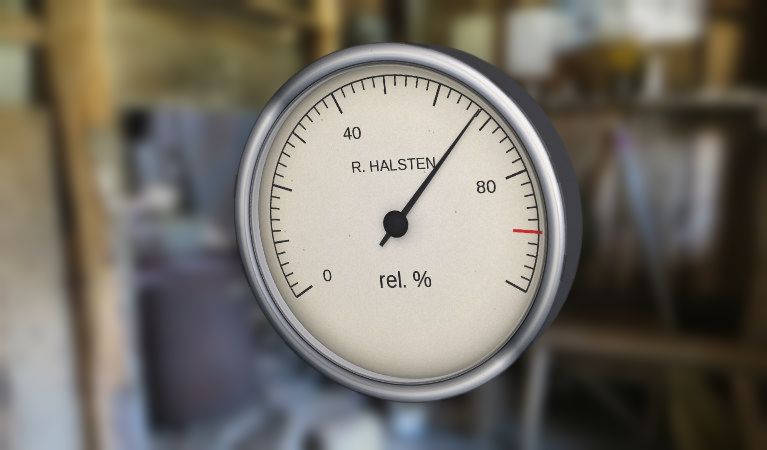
68
